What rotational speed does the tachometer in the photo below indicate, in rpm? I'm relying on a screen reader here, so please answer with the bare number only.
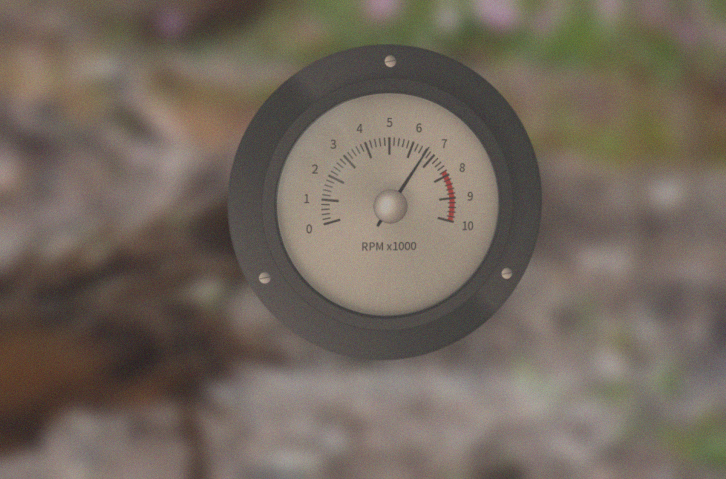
6600
